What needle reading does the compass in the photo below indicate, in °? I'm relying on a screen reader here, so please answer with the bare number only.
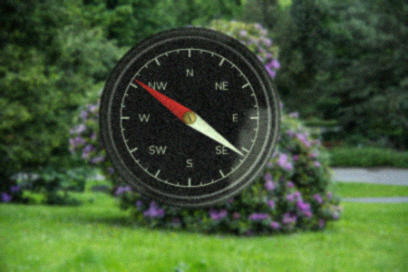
305
